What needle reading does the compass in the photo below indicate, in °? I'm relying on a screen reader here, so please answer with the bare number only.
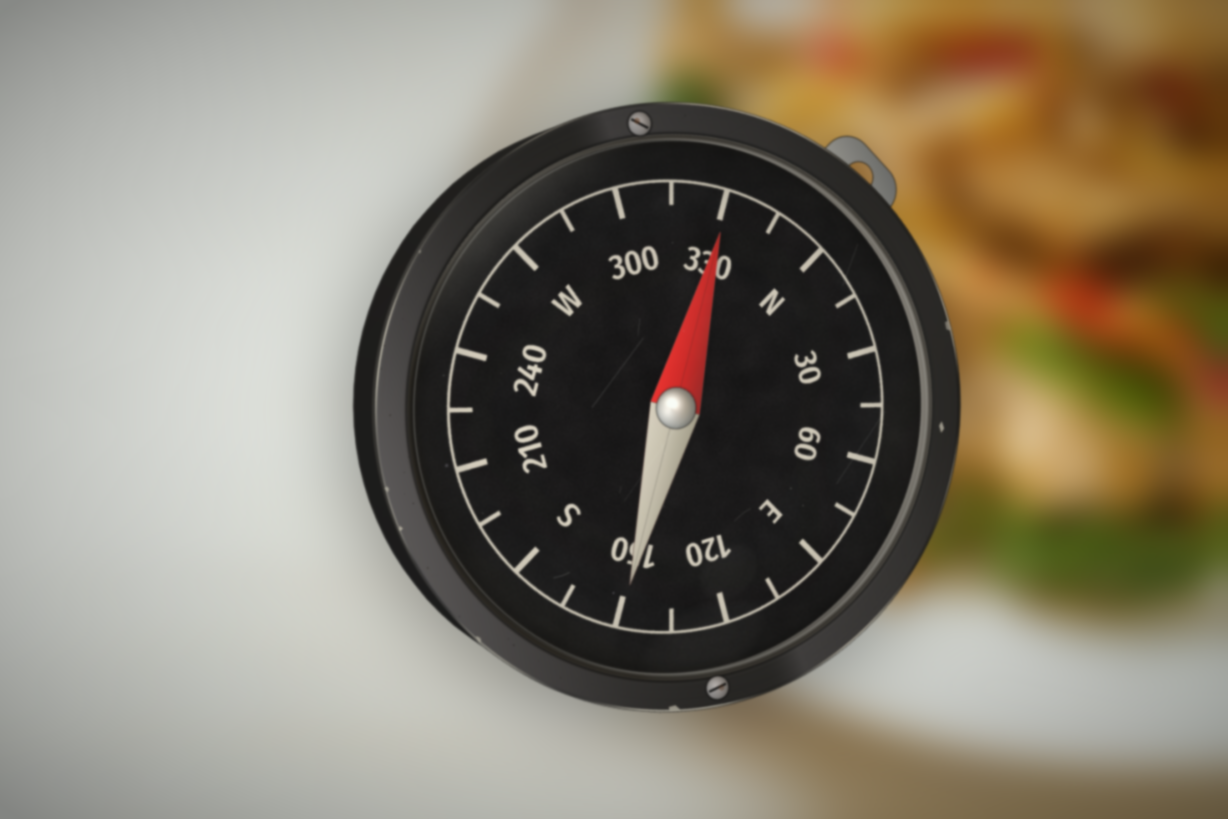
330
